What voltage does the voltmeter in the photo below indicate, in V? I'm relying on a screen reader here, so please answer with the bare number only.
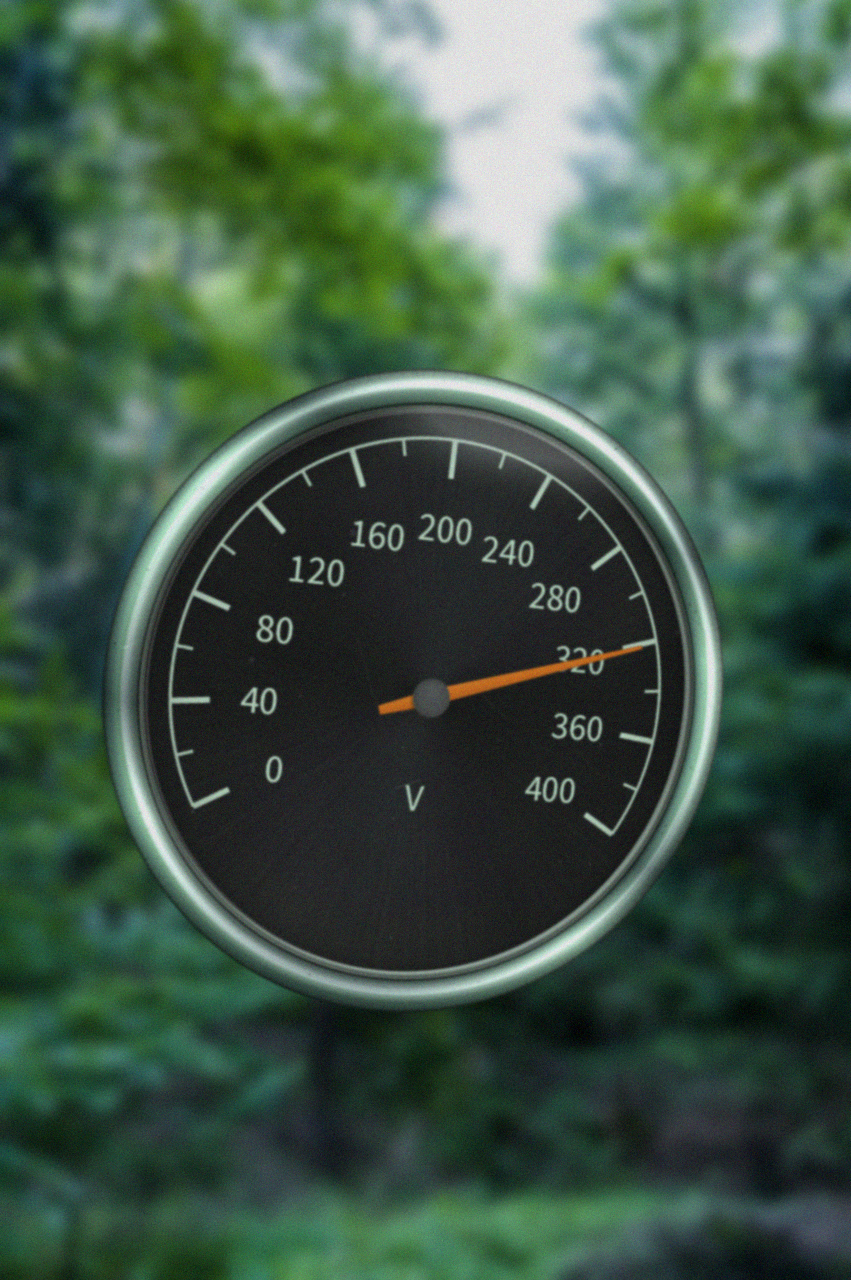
320
